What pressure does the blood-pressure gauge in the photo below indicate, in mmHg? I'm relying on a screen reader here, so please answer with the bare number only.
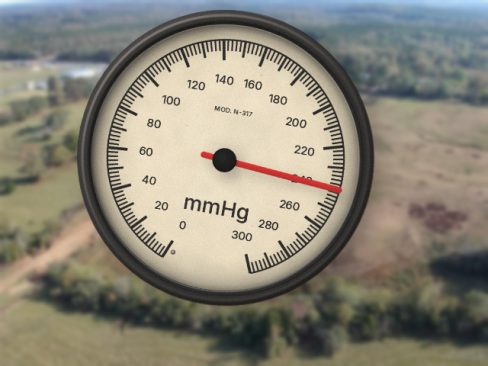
240
